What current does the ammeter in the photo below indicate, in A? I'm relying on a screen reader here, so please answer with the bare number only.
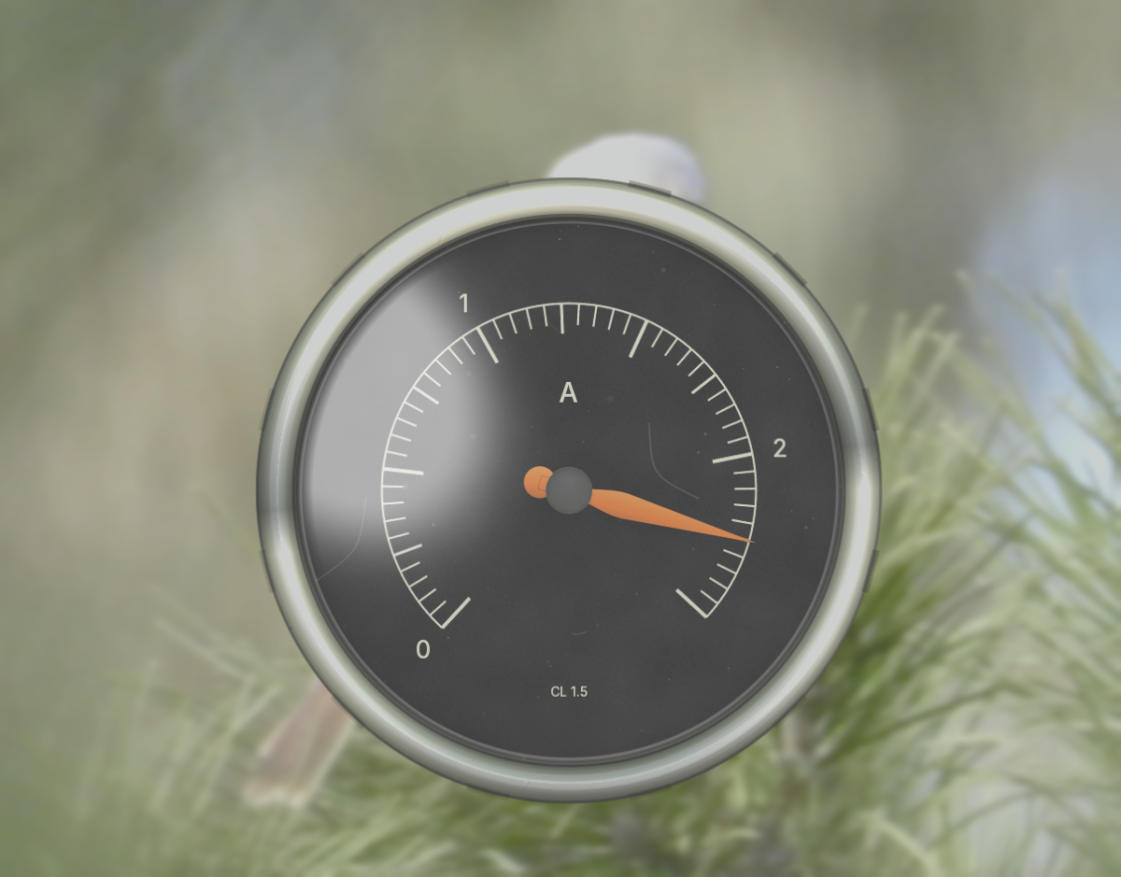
2.25
